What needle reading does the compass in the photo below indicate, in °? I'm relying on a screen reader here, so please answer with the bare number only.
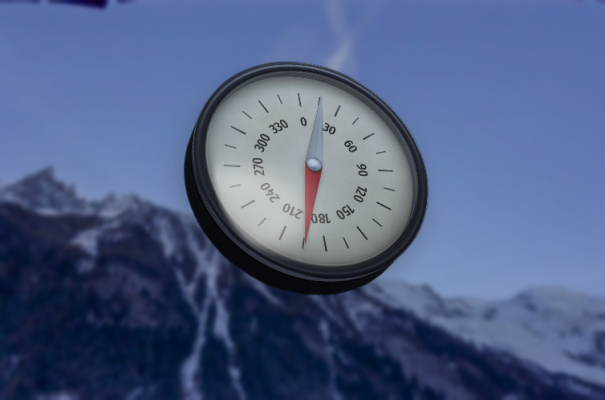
195
